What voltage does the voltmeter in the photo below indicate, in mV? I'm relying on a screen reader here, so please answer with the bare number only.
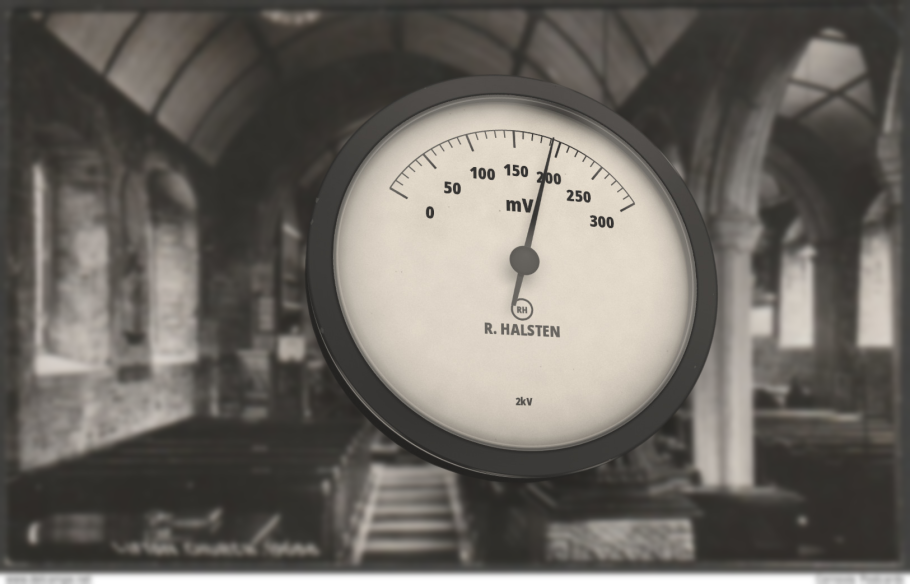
190
